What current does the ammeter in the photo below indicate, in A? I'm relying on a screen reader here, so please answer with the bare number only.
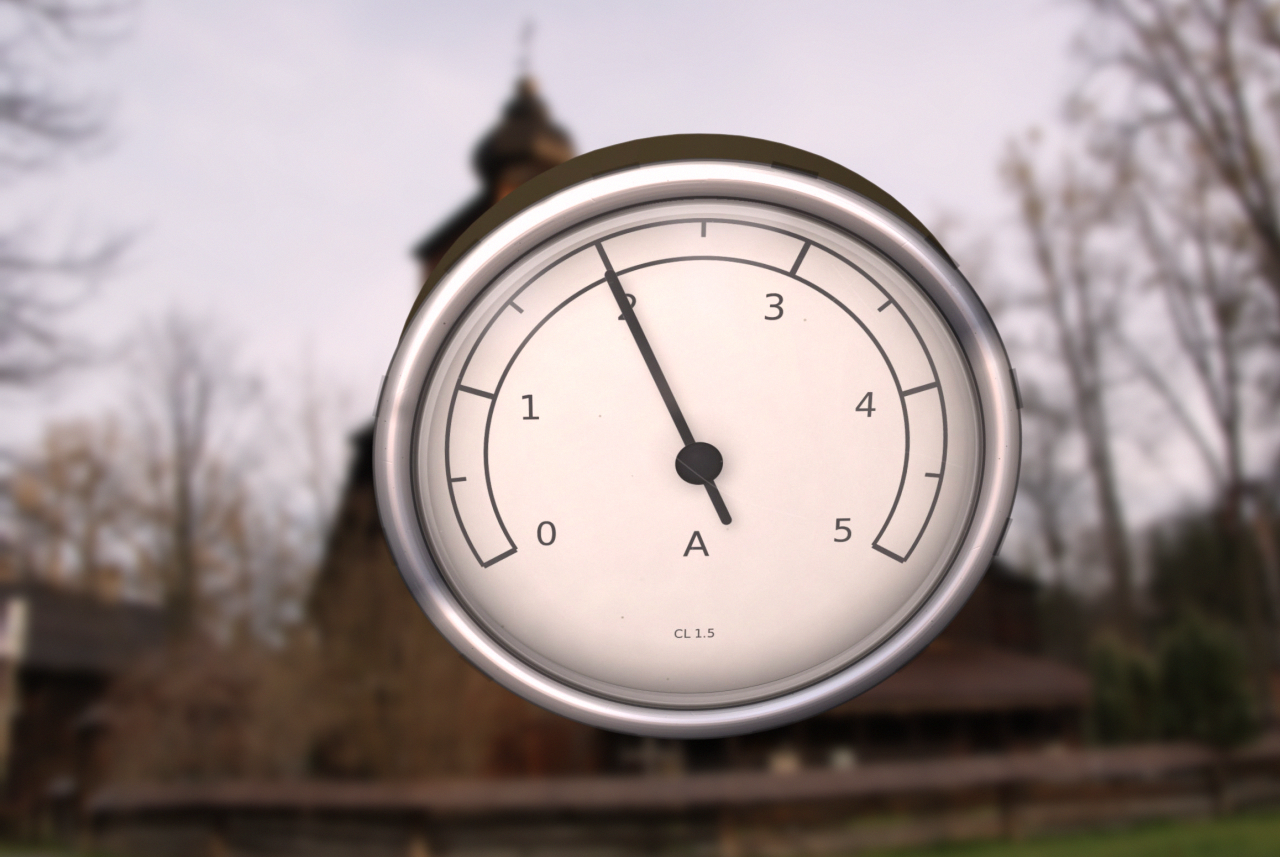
2
